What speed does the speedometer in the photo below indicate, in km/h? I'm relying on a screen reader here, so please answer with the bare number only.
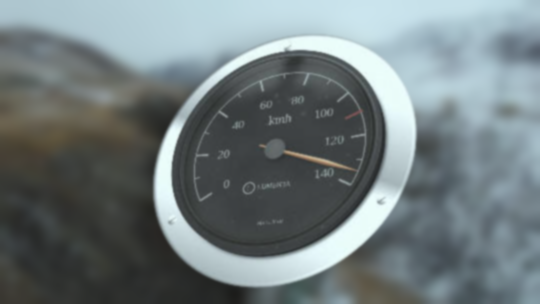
135
